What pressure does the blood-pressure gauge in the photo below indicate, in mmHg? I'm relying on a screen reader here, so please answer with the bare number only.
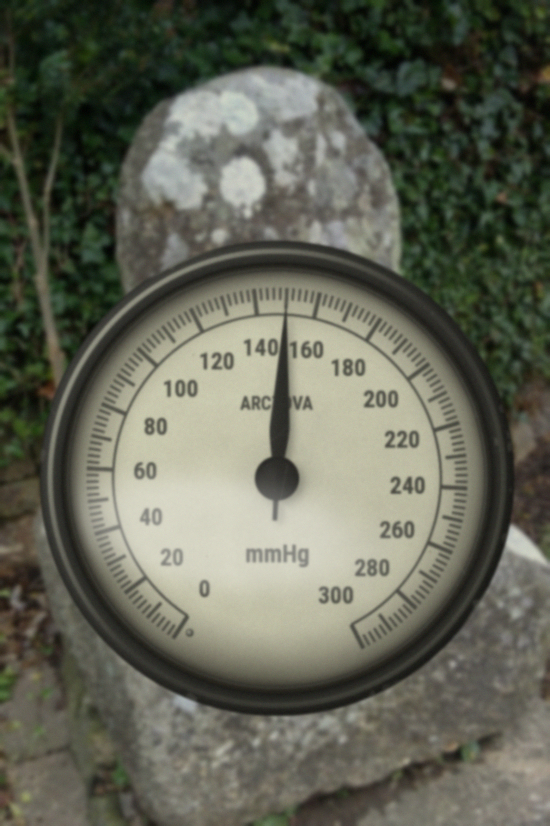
150
